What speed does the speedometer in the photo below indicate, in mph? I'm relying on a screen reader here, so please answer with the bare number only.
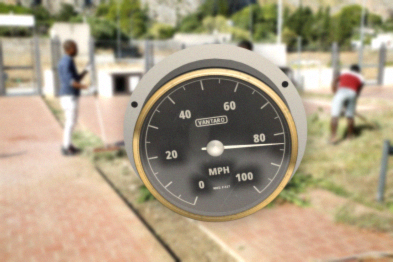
82.5
